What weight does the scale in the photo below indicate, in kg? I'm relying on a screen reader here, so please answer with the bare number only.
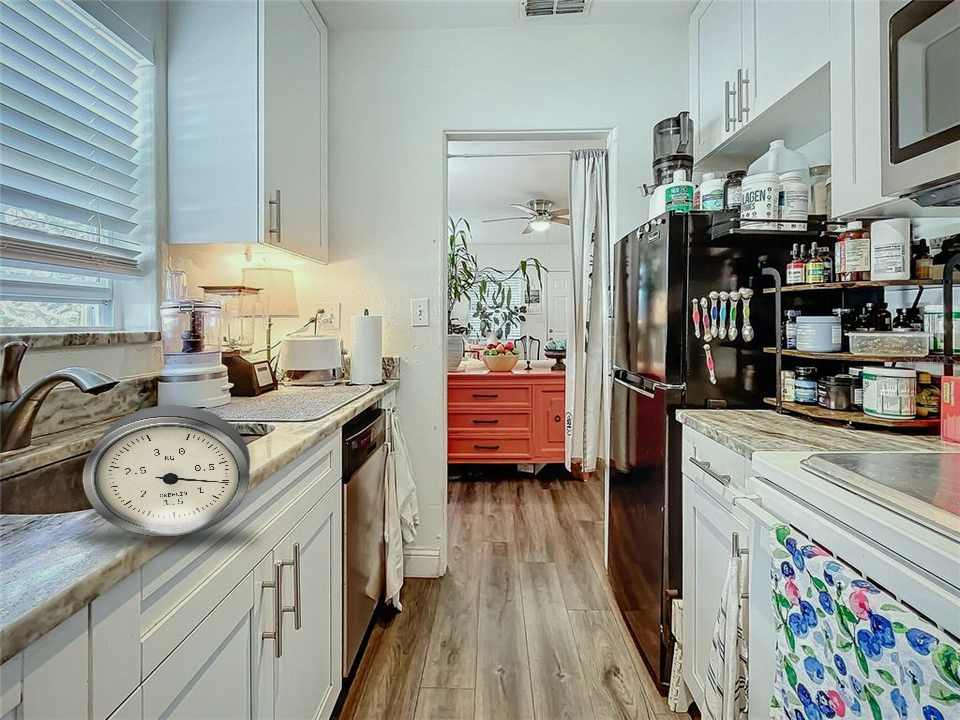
0.75
